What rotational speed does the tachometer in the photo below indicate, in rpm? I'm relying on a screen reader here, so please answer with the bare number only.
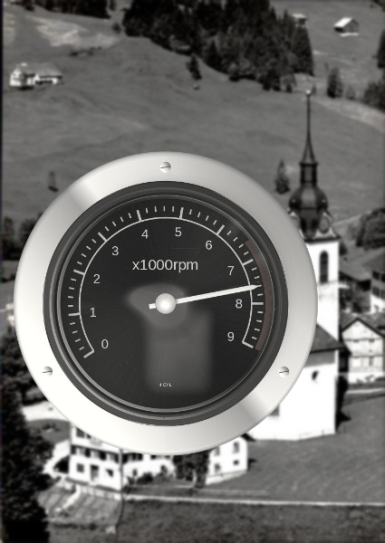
7600
